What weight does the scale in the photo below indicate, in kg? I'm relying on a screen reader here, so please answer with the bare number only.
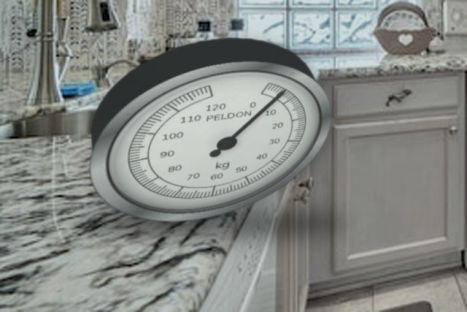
5
